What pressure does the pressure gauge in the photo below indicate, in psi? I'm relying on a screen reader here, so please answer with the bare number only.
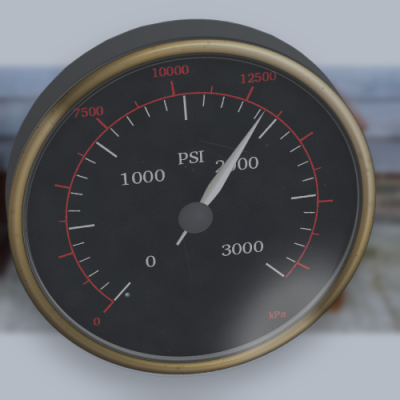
1900
